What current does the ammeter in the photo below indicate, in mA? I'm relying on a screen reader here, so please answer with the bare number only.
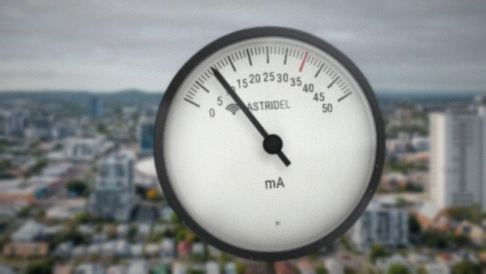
10
